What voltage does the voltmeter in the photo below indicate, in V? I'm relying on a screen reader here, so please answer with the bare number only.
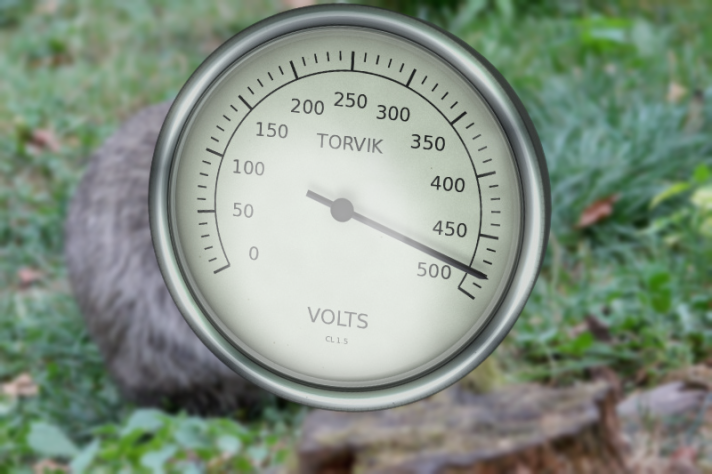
480
